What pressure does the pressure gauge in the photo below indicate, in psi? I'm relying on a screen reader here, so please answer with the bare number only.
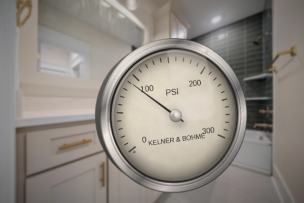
90
